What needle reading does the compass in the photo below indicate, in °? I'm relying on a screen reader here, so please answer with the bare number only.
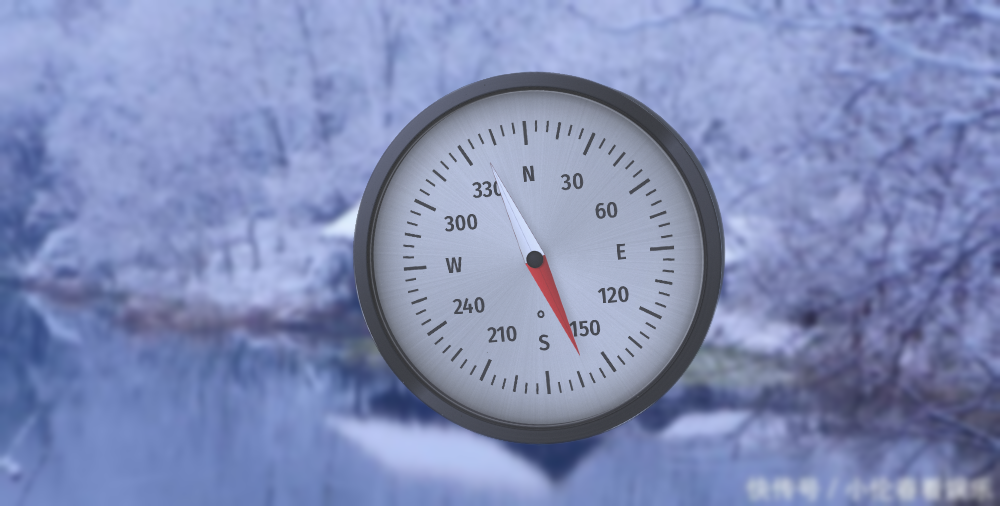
160
